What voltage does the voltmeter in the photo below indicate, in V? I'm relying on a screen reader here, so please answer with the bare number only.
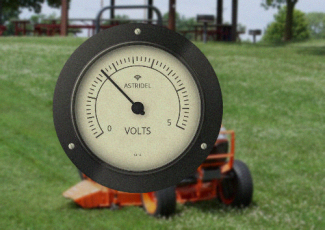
1.7
